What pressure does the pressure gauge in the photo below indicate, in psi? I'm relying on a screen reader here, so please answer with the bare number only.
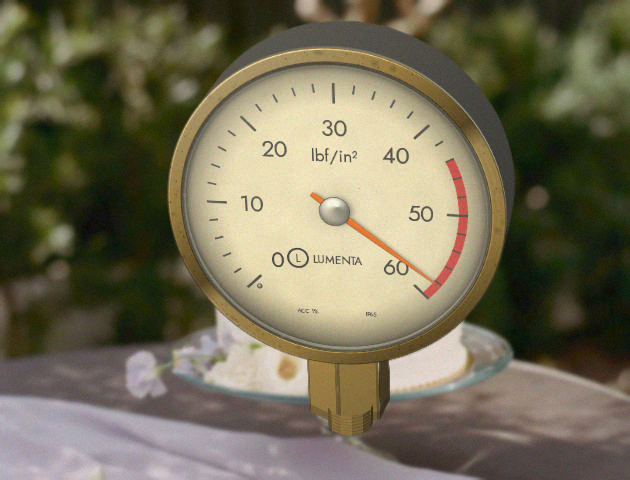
58
